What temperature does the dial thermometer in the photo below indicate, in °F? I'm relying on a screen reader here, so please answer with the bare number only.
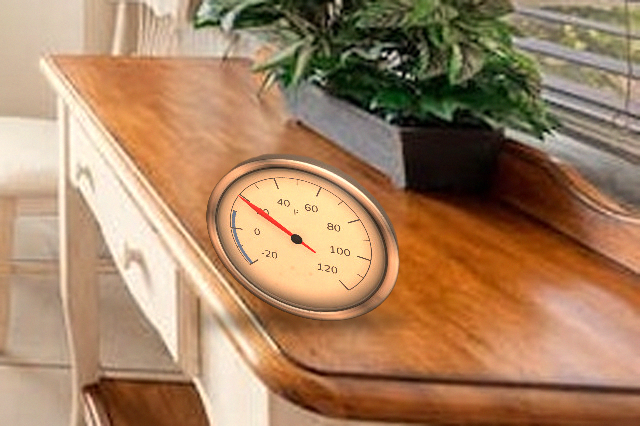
20
